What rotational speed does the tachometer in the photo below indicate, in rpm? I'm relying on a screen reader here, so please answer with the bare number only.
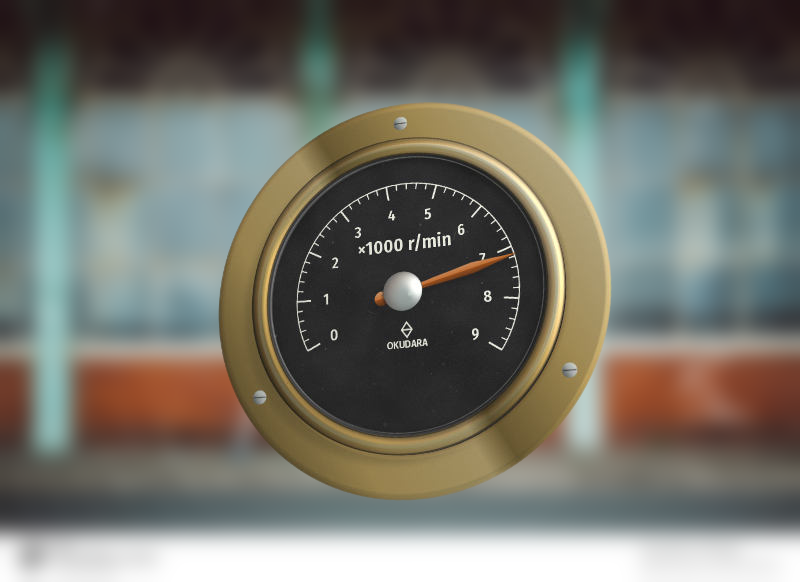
7200
